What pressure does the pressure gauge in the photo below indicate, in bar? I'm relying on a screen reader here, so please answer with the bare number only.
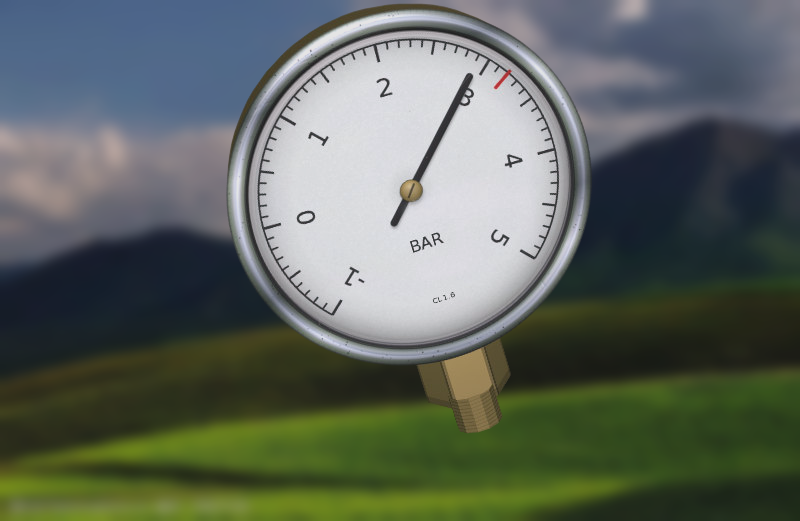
2.9
